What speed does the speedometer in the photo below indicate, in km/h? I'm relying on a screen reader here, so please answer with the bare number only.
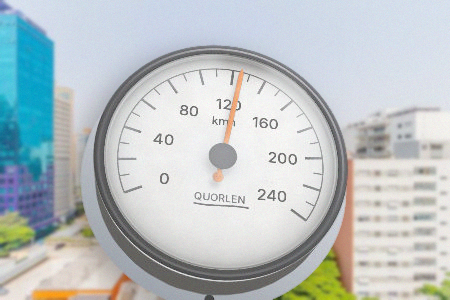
125
